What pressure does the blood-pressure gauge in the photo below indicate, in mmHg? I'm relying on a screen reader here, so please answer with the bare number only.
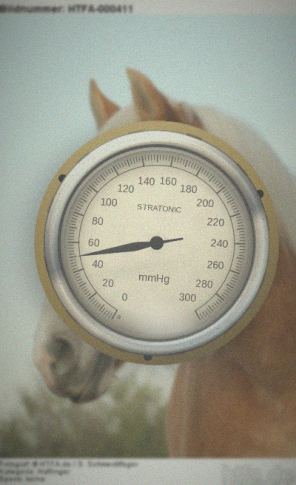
50
